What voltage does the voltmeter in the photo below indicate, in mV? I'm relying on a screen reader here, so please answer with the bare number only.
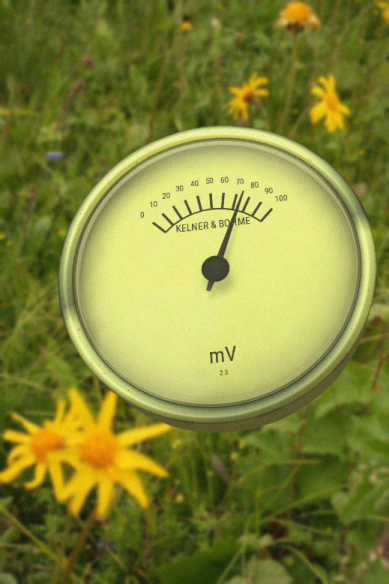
75
